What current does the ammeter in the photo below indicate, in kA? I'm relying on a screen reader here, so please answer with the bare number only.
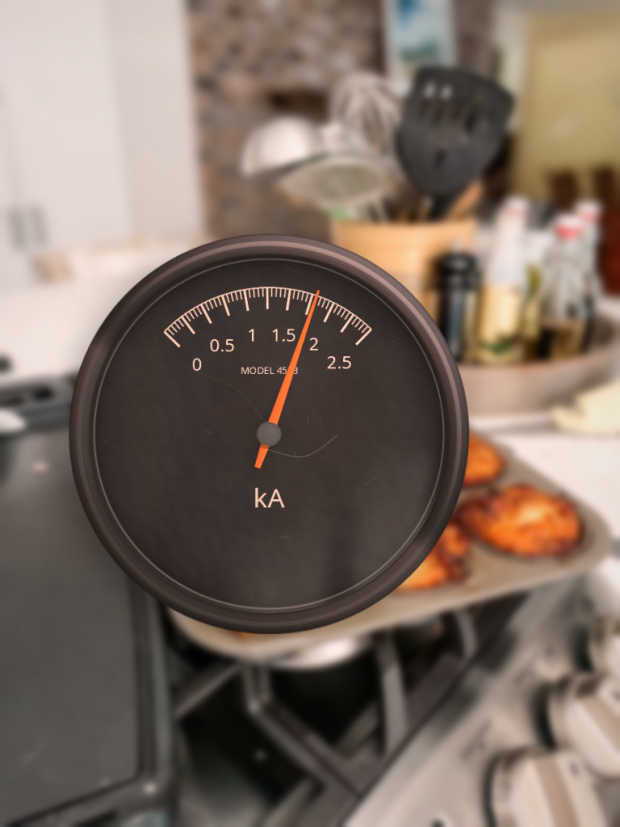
1.8
